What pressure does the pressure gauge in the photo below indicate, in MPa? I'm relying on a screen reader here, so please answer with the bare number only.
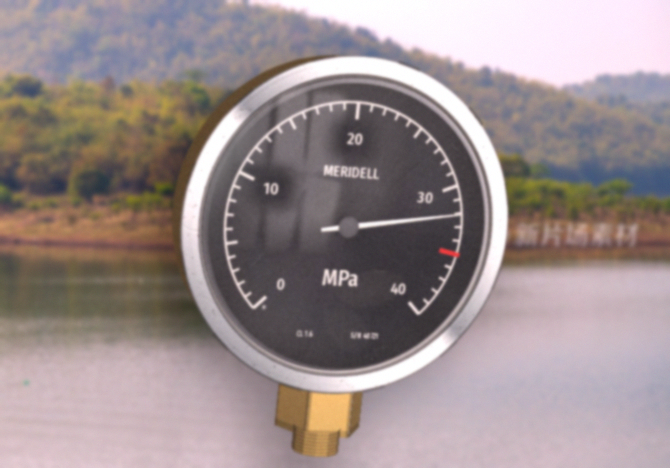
32
